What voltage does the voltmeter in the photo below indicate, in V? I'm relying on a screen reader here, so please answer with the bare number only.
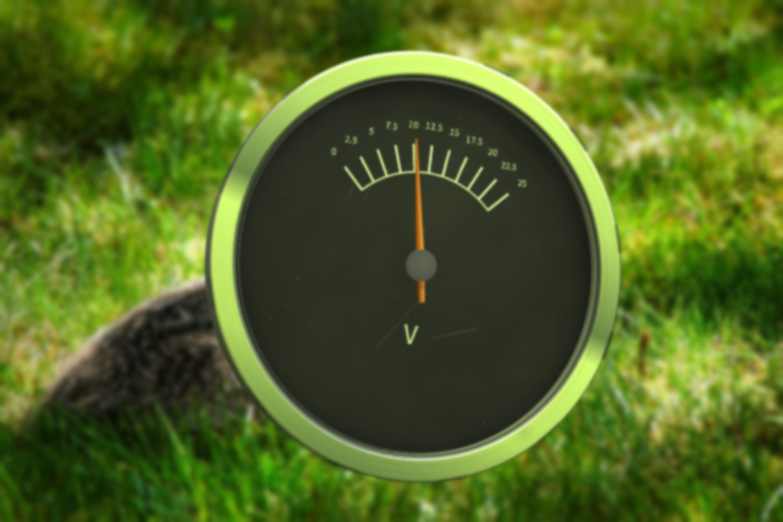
10
